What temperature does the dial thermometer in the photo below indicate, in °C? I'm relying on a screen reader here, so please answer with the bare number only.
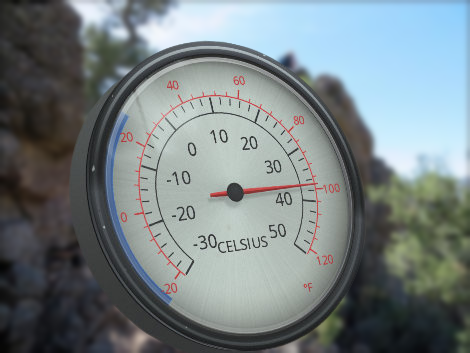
37
